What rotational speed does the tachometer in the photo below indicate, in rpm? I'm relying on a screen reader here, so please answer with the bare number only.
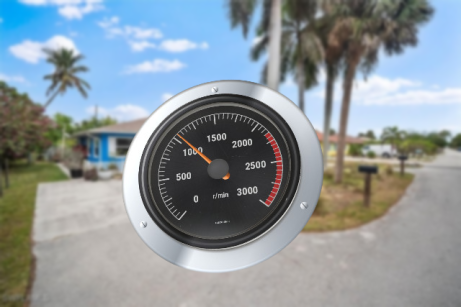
1050
